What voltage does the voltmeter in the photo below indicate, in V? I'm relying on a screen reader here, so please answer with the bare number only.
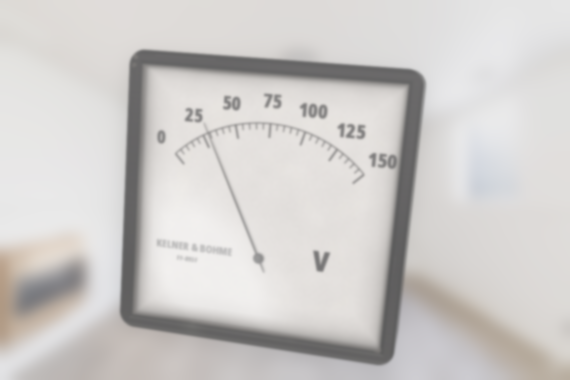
30
